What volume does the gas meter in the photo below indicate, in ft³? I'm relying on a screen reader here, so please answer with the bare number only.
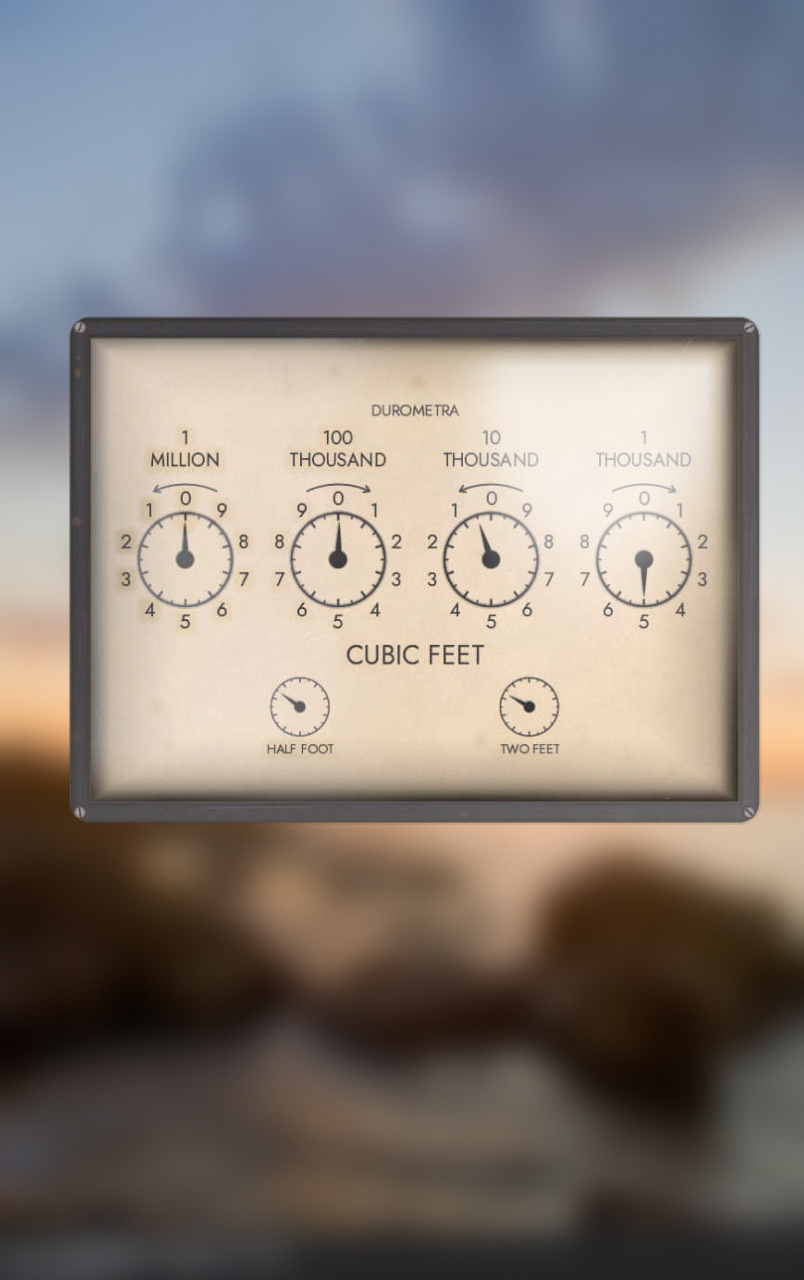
500
